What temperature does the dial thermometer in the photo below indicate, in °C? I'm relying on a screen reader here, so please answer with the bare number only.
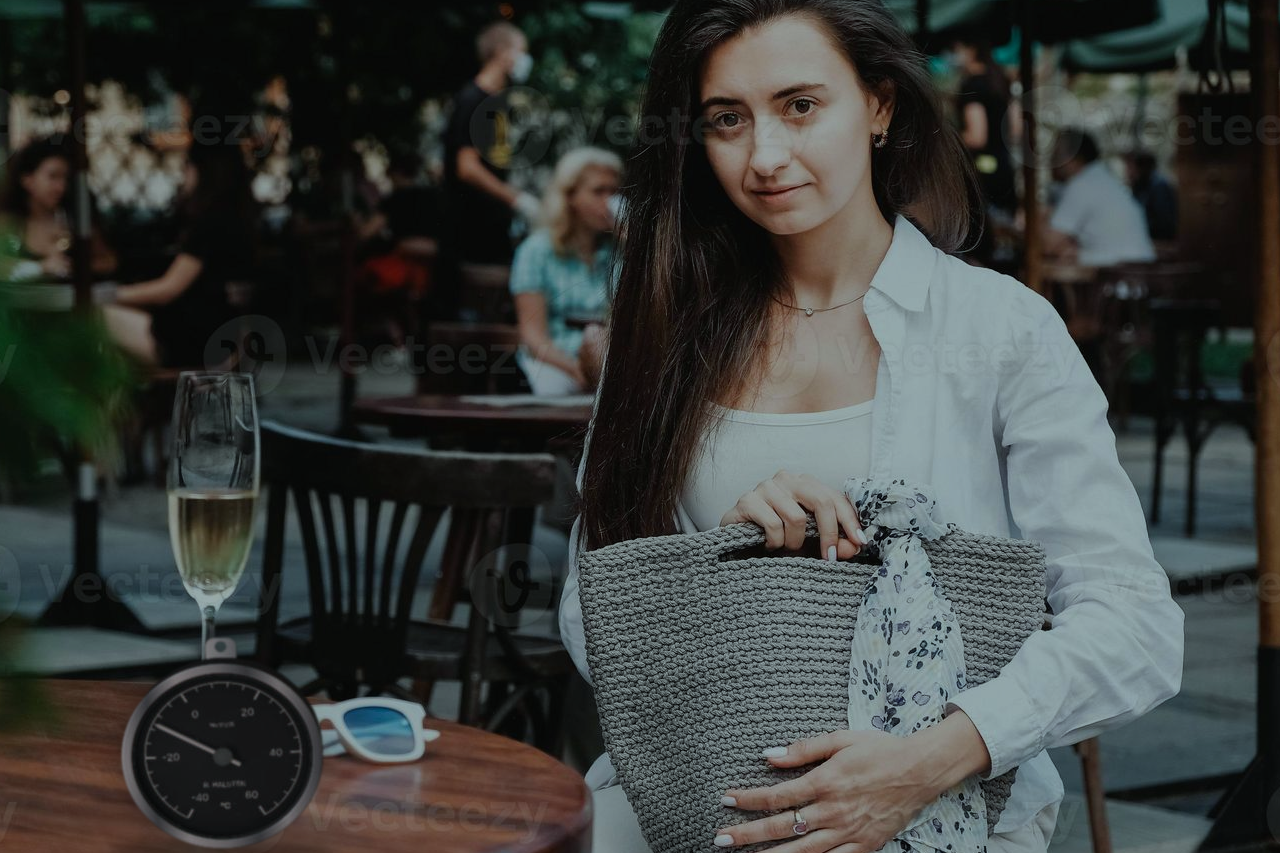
-10
